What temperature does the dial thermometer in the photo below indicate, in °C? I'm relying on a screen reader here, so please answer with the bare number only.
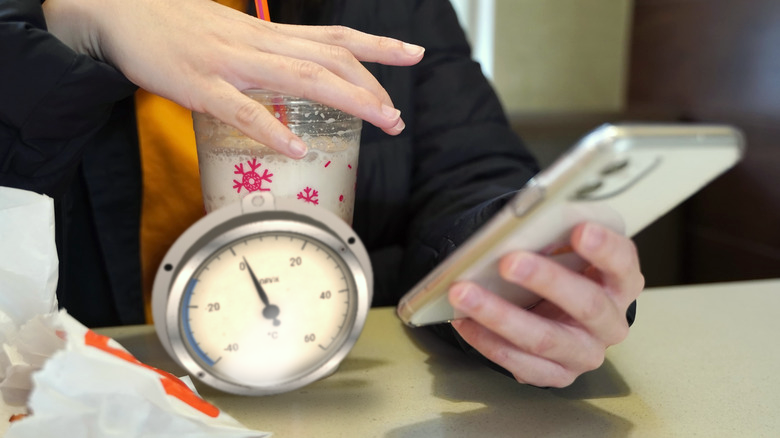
2
